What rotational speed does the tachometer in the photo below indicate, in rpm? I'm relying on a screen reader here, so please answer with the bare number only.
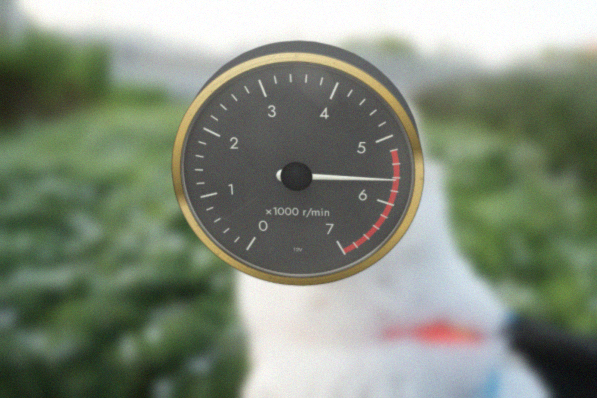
5600
